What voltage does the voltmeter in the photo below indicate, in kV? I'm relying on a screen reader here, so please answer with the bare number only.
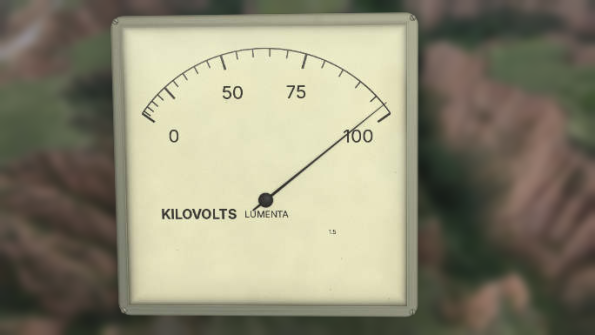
97.5
